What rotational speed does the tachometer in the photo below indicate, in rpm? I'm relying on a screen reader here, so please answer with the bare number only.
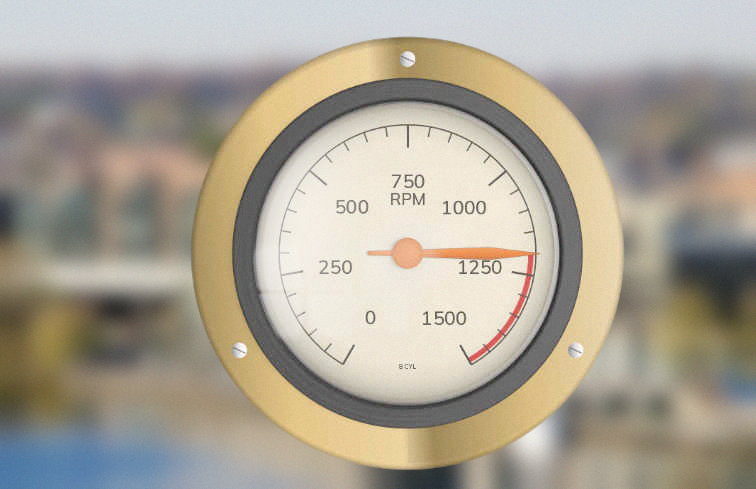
1200
